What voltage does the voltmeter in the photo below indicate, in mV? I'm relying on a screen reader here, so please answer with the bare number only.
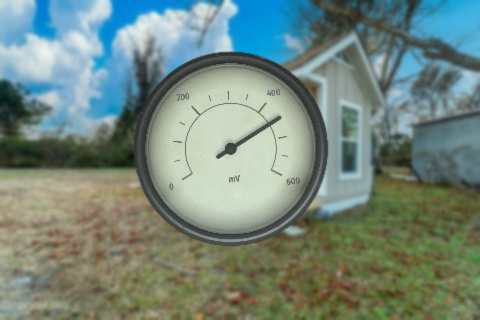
450
